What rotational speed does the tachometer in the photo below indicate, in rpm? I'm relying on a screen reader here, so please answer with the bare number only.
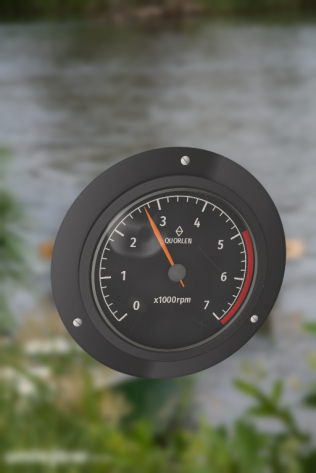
2700
